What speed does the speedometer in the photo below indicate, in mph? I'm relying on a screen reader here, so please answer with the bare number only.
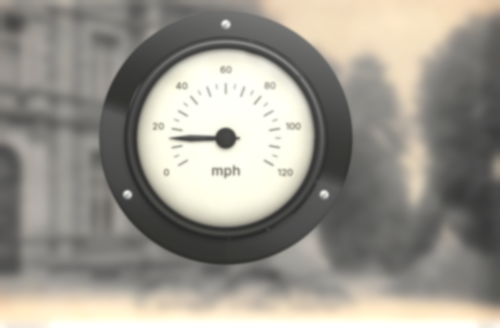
15
